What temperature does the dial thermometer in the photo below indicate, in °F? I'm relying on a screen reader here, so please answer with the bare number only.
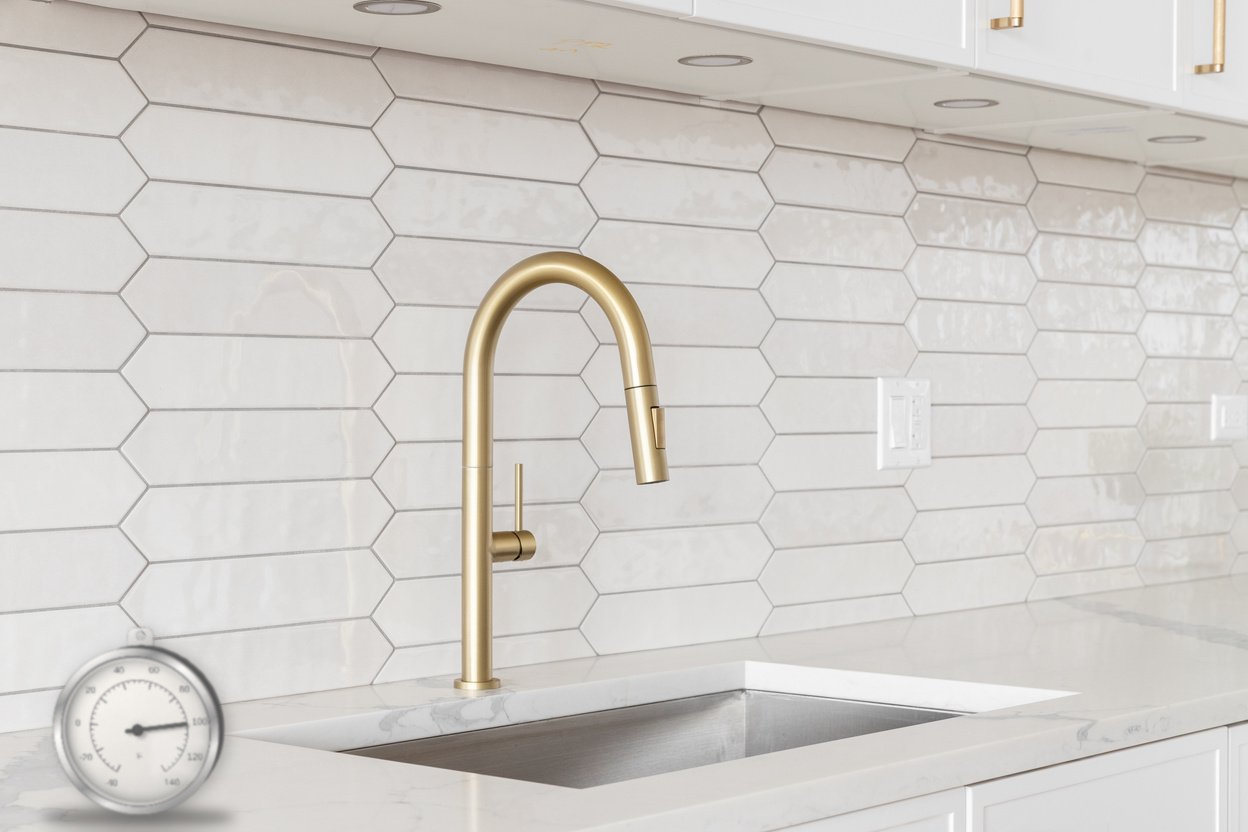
100
